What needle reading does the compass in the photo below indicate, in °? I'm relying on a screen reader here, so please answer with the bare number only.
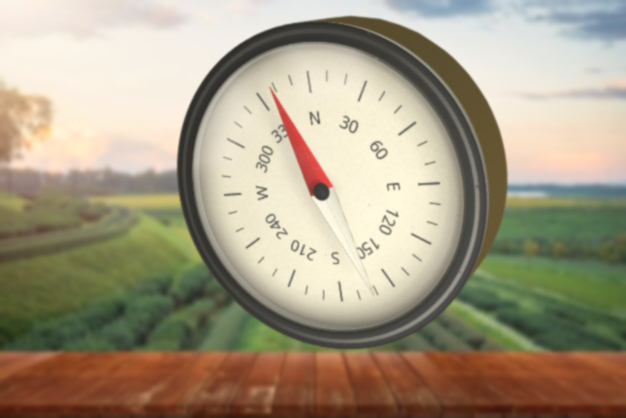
340
